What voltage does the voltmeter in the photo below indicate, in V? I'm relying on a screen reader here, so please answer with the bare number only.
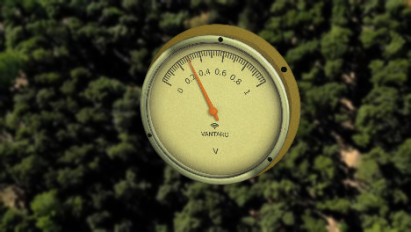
0.3
